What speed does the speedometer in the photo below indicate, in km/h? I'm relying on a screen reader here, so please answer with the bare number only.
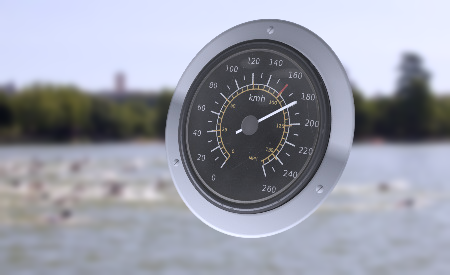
180
